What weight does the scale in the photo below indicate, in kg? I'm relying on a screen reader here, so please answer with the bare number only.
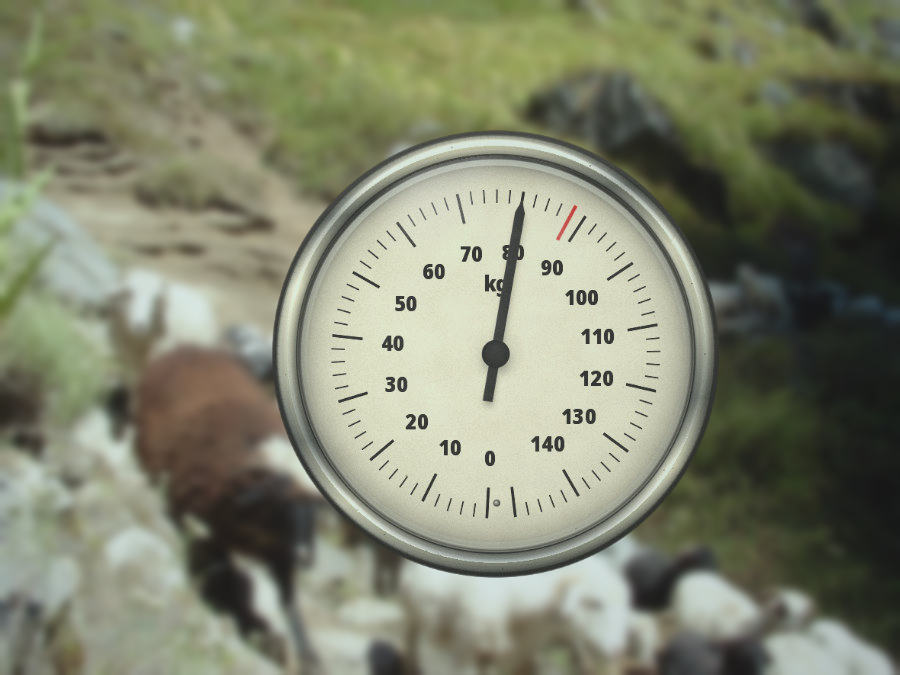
80
